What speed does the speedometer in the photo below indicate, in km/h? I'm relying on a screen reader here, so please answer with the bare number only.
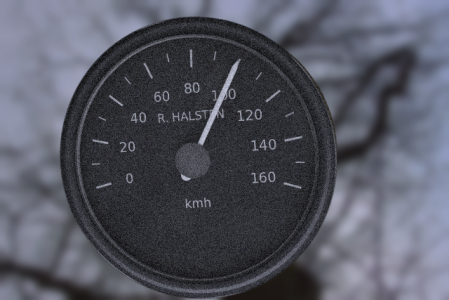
100
